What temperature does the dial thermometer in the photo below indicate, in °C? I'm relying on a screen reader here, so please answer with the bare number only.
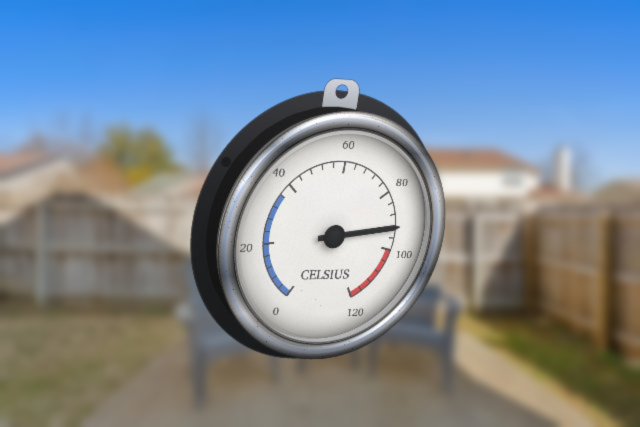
92
